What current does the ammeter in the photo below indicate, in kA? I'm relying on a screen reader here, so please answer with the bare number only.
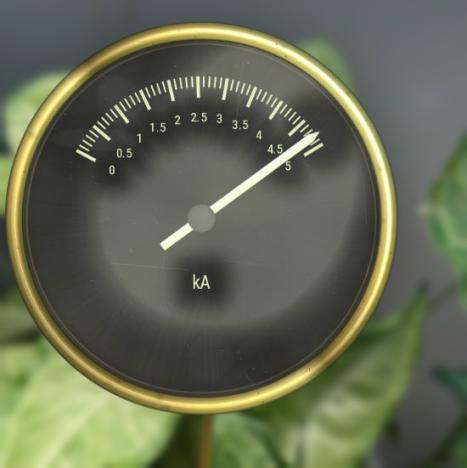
4.8
